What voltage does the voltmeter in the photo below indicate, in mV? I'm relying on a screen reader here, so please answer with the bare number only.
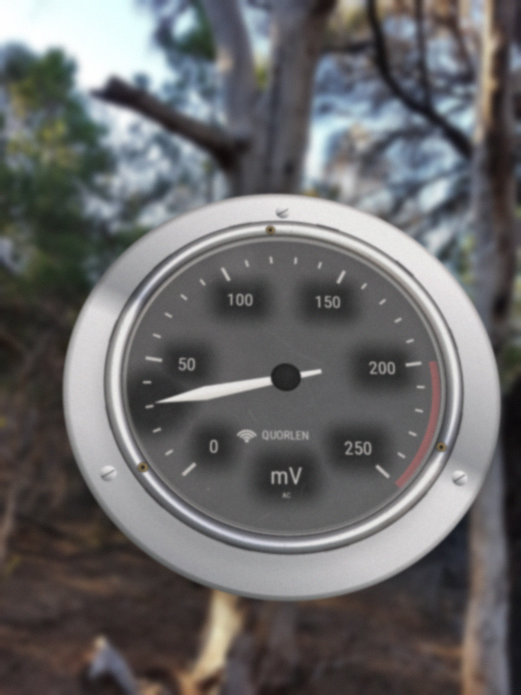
30
